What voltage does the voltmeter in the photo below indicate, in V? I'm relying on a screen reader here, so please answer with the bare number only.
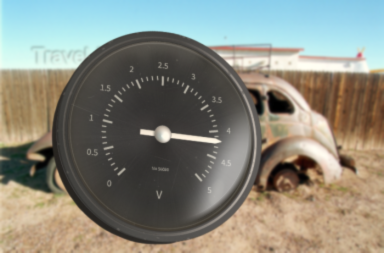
4.2
